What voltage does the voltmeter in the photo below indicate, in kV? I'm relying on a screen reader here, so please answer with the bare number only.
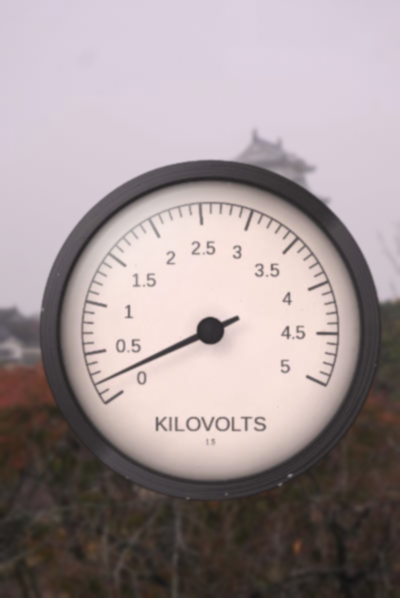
0.2
